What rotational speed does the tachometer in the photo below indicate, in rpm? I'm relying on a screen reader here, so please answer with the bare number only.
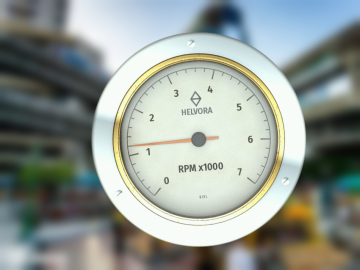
1200
